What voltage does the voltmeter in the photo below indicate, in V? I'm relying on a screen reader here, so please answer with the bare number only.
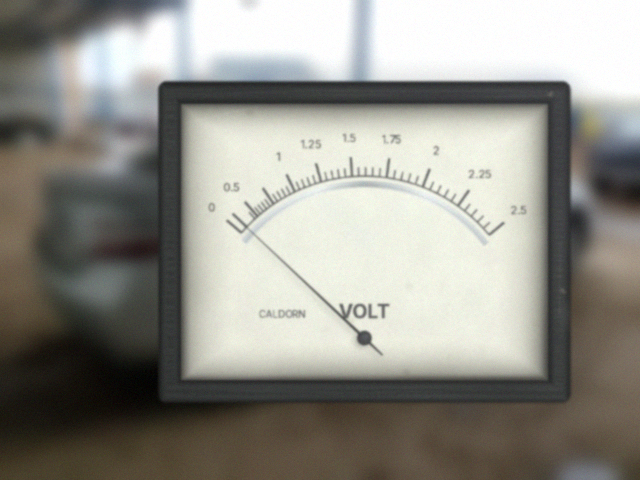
0.25
